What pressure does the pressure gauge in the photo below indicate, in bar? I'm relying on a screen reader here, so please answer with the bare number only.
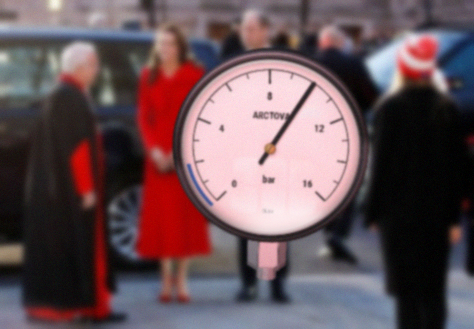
10
